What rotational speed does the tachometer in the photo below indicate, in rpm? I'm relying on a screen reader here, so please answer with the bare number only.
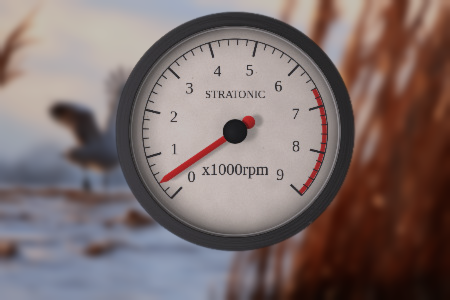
400
